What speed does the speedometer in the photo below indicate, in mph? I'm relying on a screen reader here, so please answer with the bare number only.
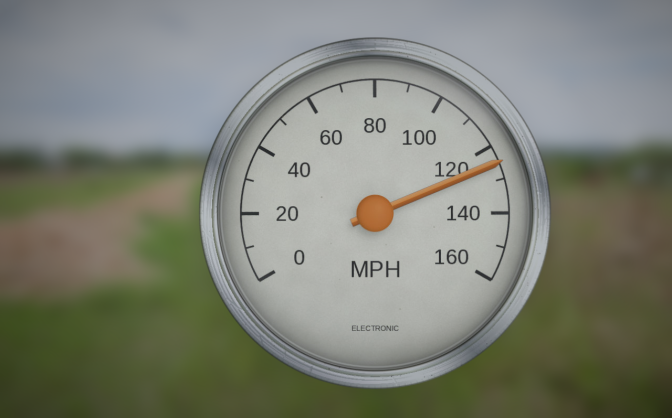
125
